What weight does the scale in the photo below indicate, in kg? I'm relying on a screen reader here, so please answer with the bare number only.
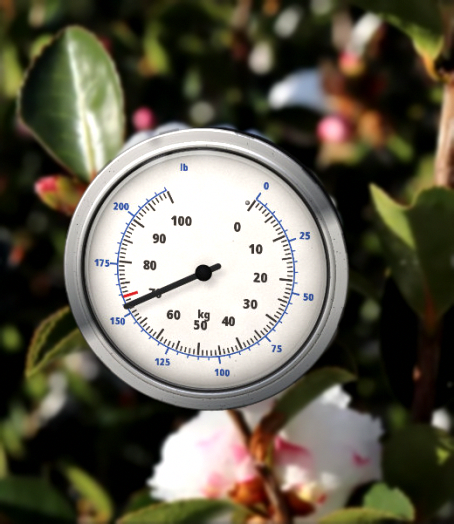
70
